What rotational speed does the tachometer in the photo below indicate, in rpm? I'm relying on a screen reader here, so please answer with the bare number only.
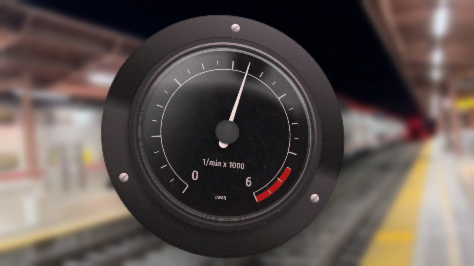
3250
